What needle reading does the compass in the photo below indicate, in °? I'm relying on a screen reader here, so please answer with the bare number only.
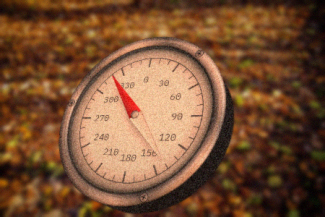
320
